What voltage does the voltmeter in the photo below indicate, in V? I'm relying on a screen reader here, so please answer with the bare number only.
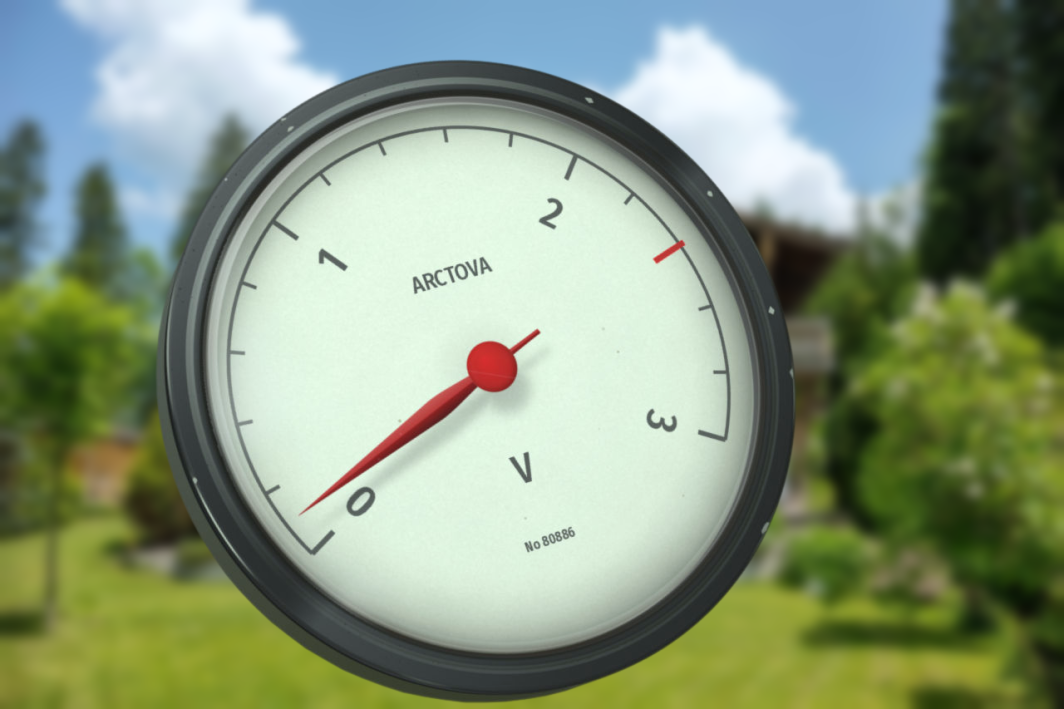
0.1
